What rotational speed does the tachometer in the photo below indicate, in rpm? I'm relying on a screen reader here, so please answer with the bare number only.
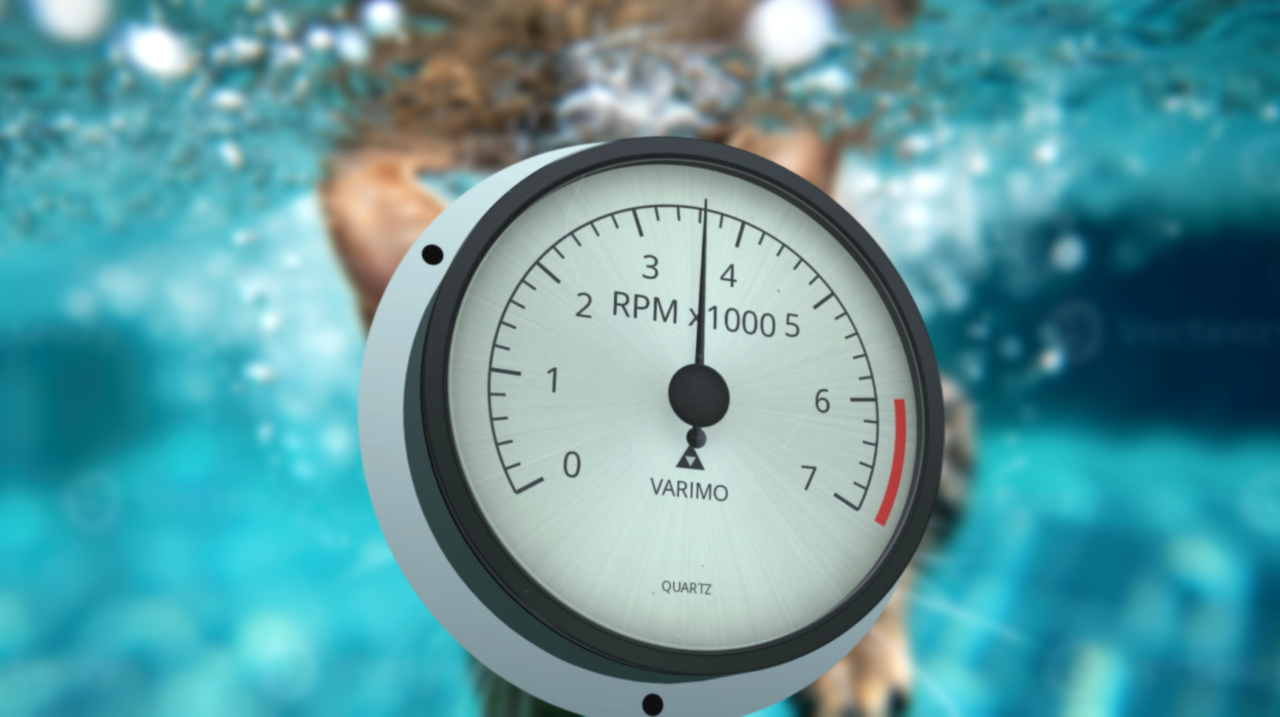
3600
